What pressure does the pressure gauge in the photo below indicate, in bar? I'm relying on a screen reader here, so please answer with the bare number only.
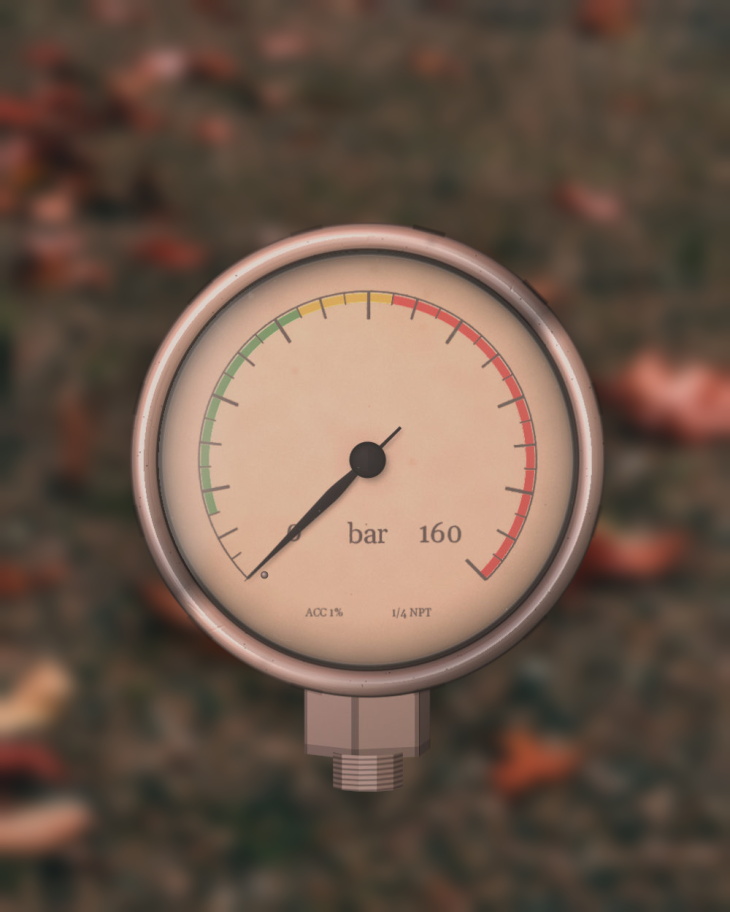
0
